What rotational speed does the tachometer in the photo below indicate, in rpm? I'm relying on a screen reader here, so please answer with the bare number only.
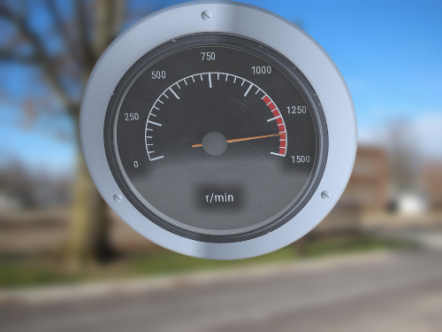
1350
